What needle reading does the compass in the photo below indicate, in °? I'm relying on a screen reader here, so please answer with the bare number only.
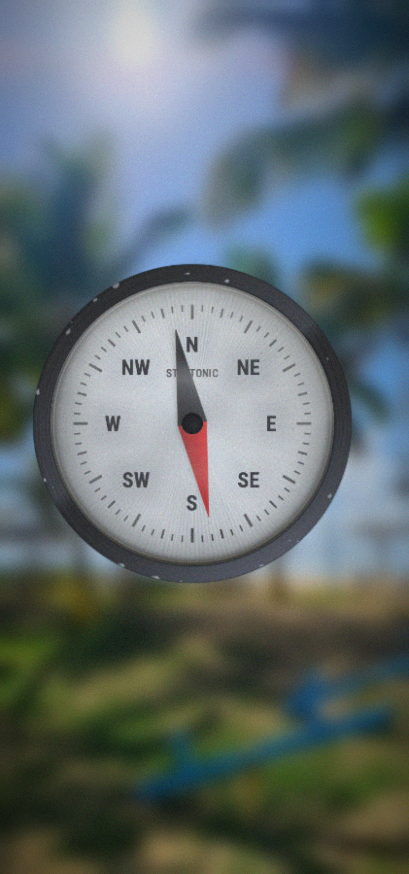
170
